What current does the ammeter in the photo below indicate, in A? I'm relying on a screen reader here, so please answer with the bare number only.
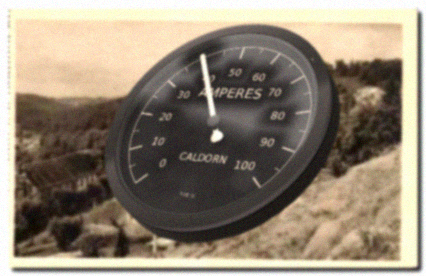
40
